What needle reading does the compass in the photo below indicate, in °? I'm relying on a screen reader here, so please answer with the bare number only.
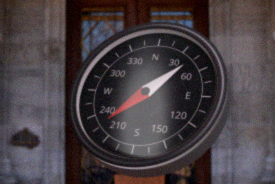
225
